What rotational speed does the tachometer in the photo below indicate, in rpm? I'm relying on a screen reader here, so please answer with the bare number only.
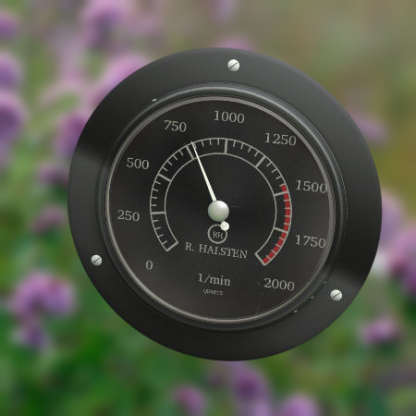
800
